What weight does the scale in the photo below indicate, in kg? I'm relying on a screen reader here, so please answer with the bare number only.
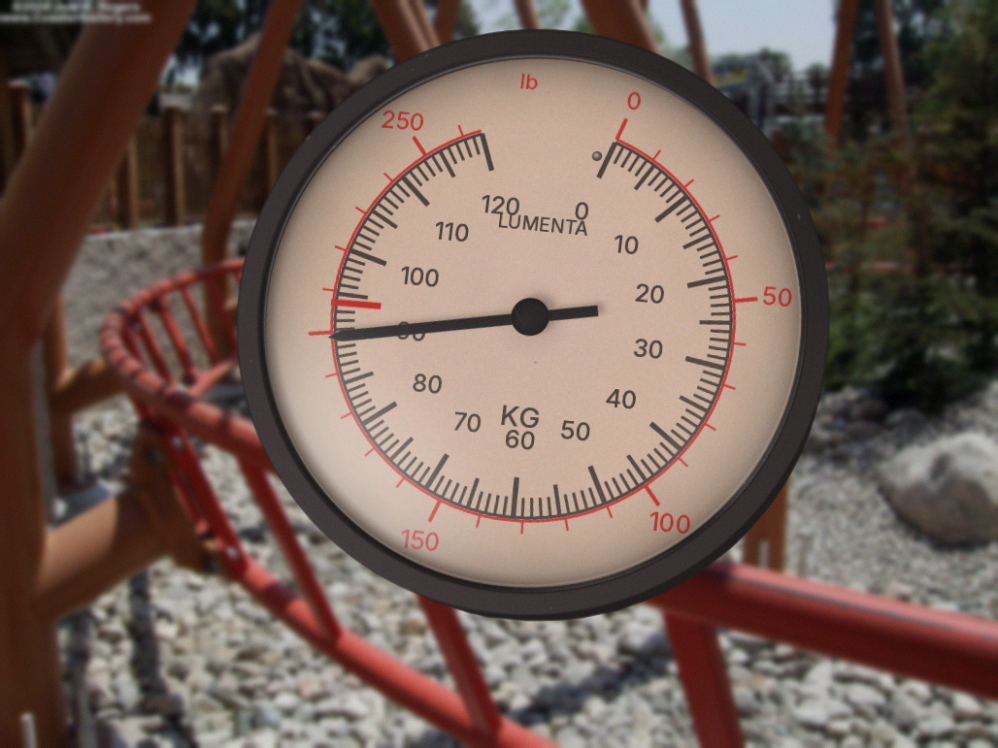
90
